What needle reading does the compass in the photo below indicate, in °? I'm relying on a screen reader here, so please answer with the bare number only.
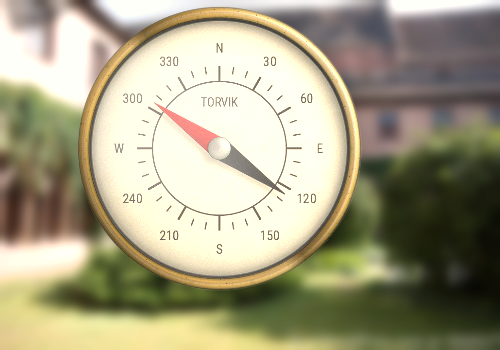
305
